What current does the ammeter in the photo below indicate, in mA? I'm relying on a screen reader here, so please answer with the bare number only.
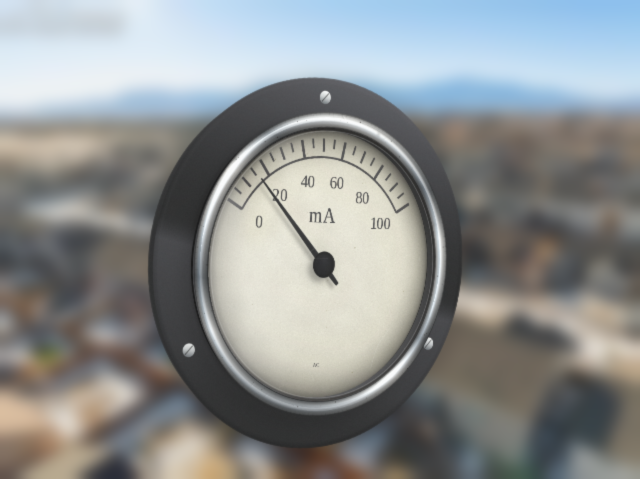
15
